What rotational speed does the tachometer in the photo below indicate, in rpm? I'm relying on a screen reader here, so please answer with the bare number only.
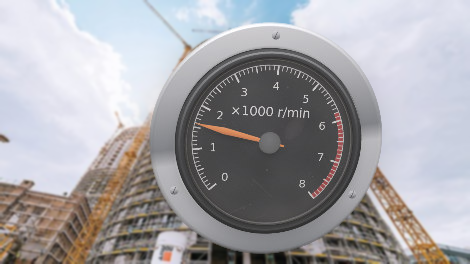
1600
